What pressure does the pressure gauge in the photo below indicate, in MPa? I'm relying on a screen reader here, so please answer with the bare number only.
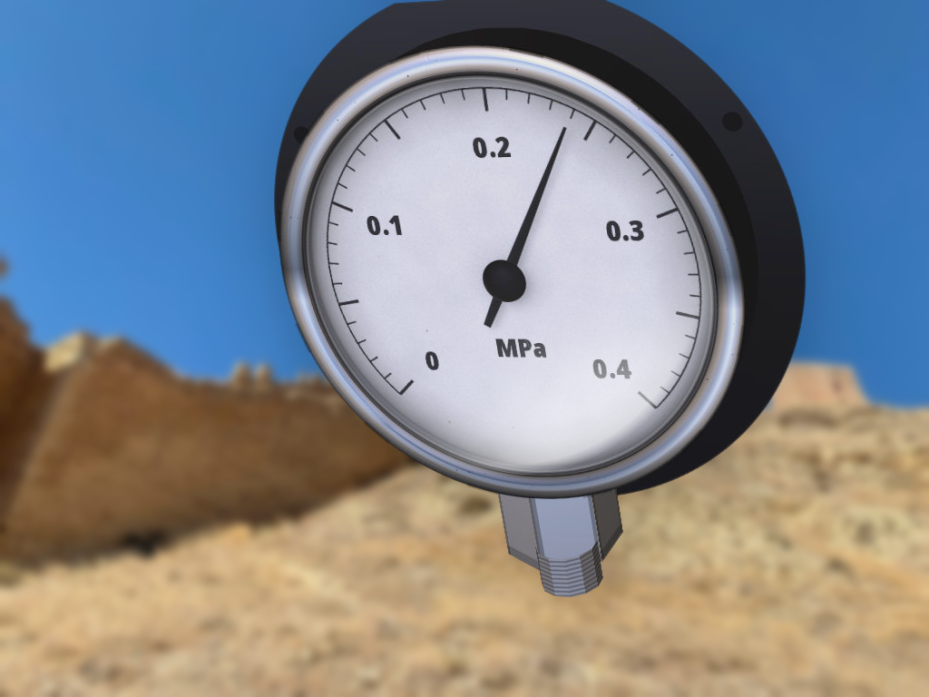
0.24
